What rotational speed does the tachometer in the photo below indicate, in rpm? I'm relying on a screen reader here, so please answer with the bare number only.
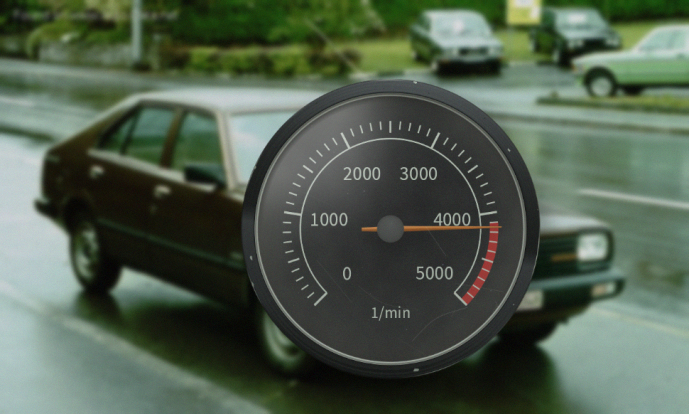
4150
